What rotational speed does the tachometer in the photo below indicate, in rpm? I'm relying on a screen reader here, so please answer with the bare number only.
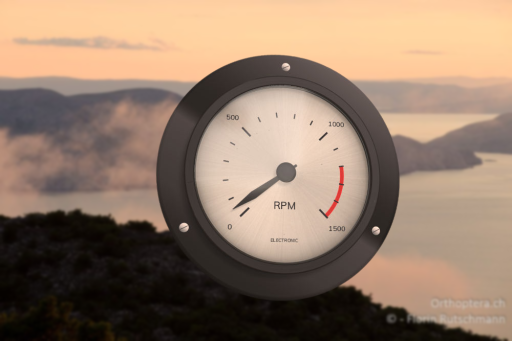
50
